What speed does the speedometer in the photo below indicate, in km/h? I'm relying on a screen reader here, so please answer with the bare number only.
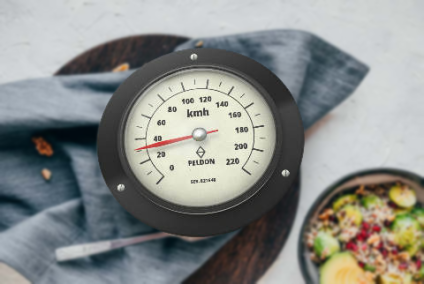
30
